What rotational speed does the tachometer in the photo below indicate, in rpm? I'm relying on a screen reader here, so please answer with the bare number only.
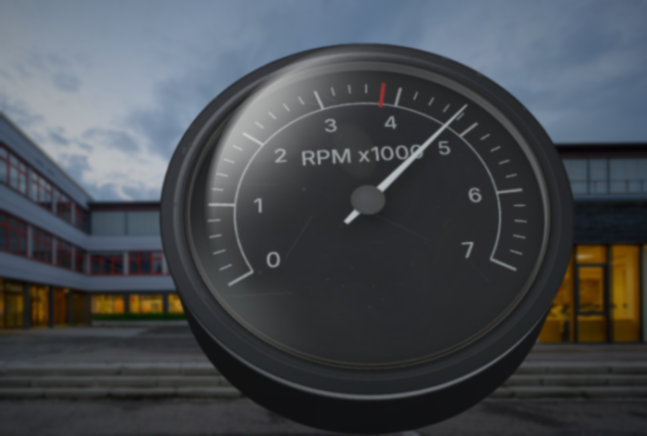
4800
